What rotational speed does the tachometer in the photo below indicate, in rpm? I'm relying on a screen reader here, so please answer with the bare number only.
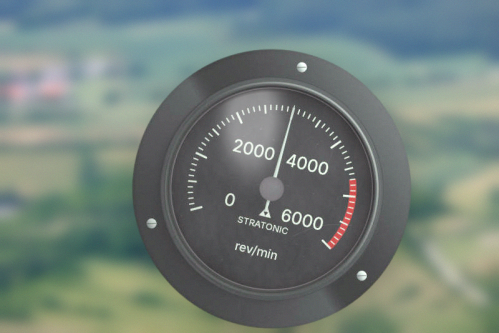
3000
